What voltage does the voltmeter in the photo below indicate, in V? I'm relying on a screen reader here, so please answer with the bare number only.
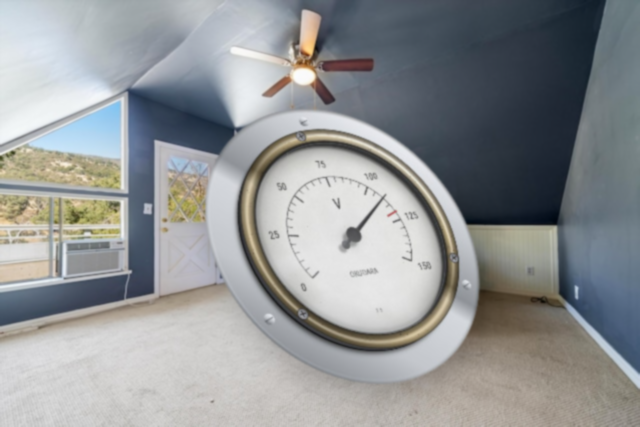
110
